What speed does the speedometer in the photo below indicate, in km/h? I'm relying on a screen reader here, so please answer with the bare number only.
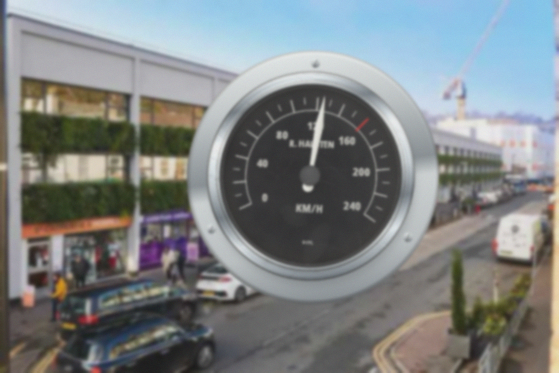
125
